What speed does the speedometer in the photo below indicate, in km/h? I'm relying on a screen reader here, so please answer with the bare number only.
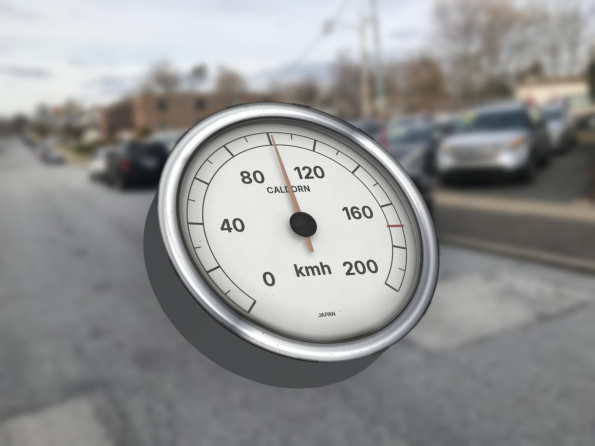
100
